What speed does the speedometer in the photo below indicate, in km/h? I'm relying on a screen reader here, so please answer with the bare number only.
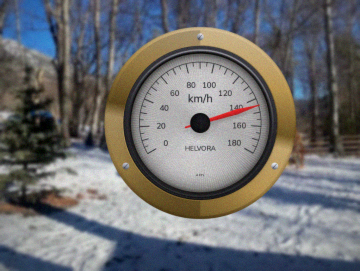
145
